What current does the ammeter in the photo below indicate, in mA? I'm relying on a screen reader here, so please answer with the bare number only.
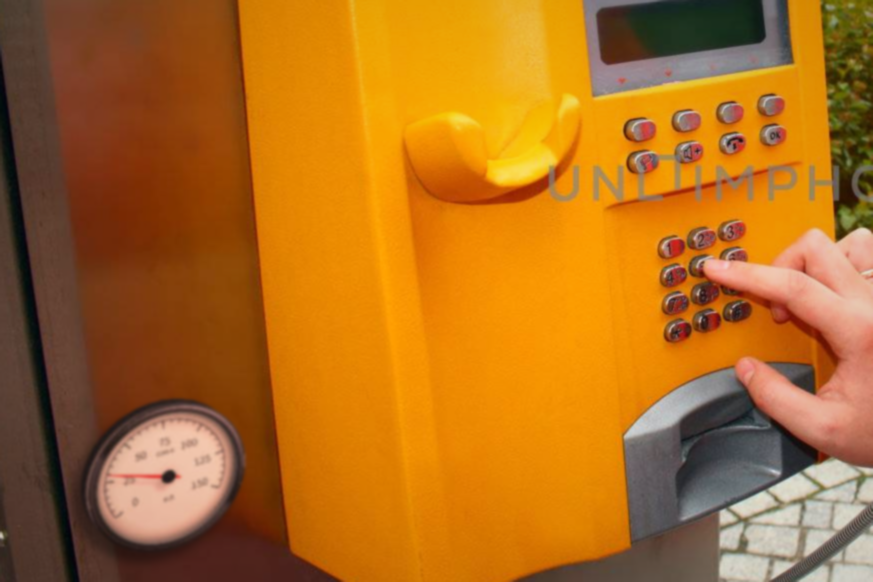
30
